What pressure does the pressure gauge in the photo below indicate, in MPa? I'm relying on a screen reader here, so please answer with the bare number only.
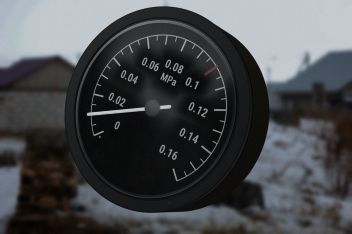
0.01
